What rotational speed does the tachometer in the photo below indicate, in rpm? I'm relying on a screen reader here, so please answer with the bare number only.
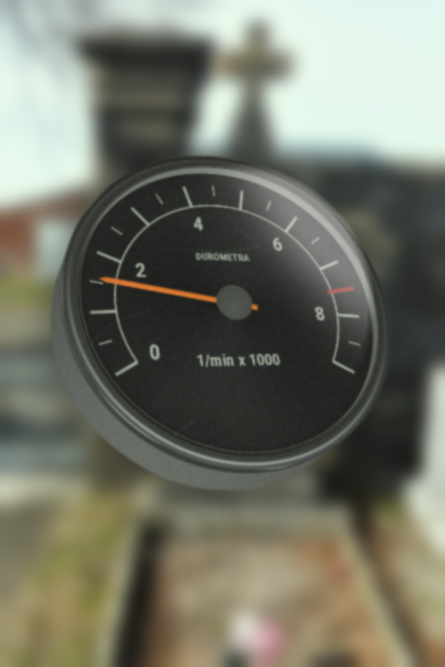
1500
